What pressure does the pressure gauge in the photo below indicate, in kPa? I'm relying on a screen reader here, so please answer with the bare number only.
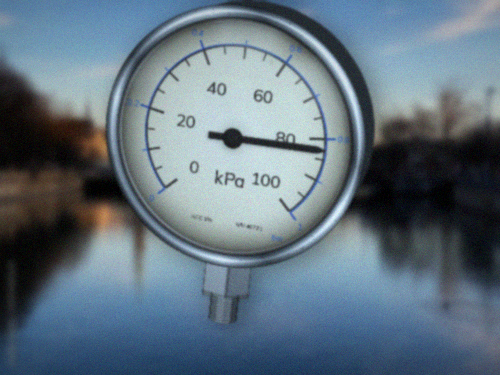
82.5
